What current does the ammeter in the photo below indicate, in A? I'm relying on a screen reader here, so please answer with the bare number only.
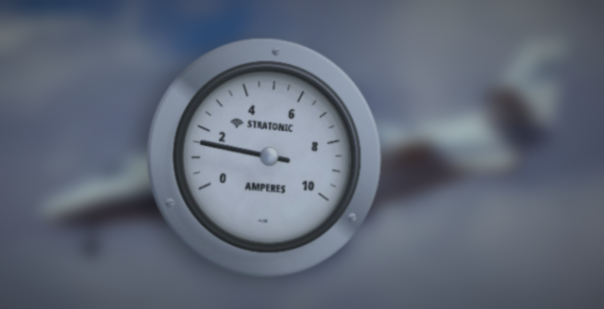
1.5
